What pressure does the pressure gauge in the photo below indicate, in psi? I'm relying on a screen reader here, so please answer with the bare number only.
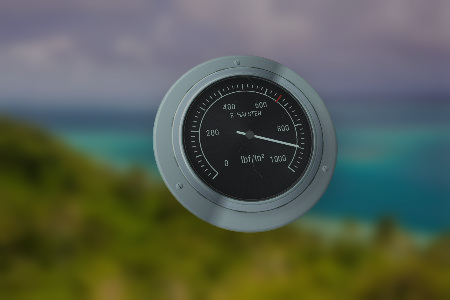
900
